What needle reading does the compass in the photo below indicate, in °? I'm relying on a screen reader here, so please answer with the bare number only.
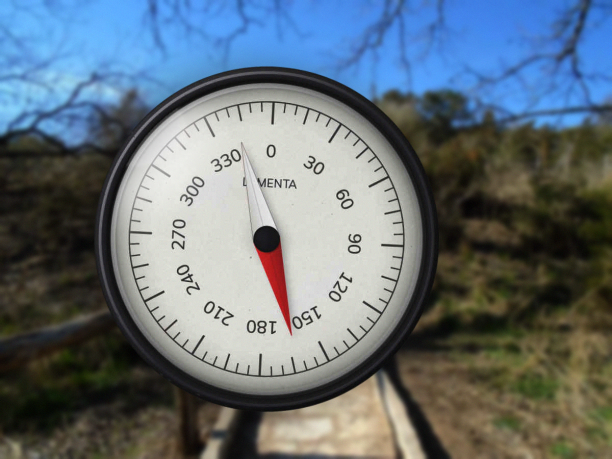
162.5
